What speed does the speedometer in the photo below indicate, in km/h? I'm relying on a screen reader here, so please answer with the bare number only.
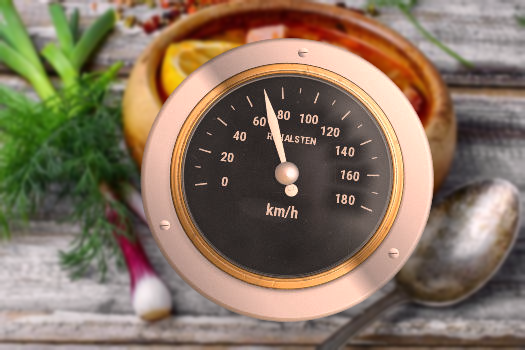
70
